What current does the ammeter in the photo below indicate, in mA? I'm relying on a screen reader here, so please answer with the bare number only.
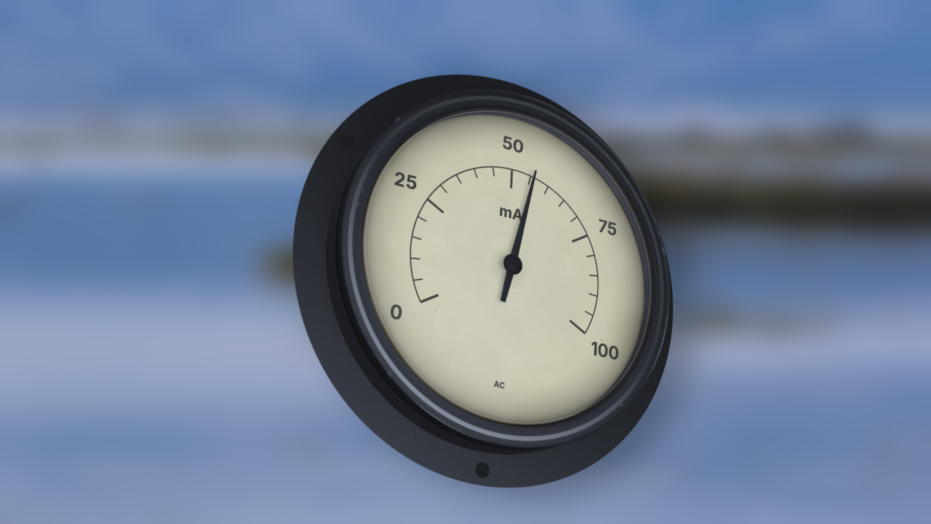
55
